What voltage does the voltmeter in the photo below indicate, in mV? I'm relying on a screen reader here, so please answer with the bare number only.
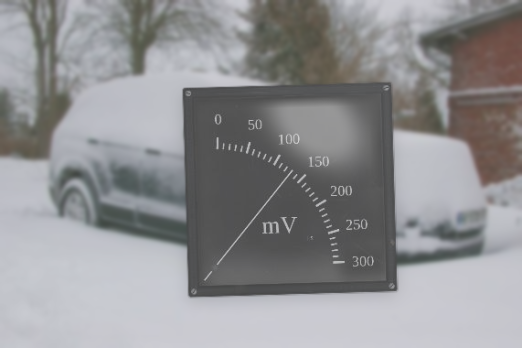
130
